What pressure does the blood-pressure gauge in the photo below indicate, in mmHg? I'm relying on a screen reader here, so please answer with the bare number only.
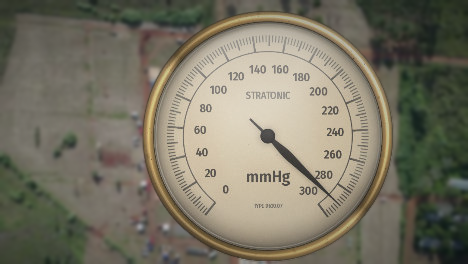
290
